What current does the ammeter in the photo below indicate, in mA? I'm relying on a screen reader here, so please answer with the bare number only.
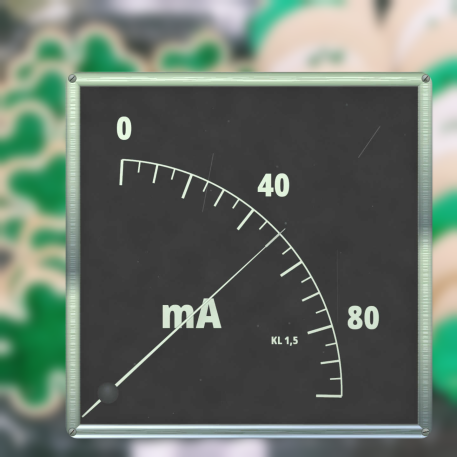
50
